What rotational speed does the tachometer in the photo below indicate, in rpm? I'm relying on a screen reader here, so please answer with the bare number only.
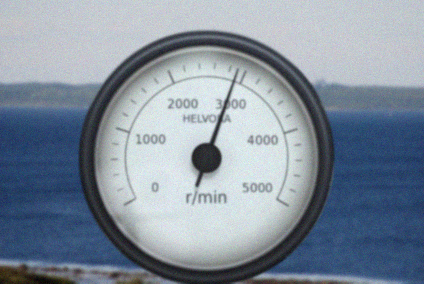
2900
